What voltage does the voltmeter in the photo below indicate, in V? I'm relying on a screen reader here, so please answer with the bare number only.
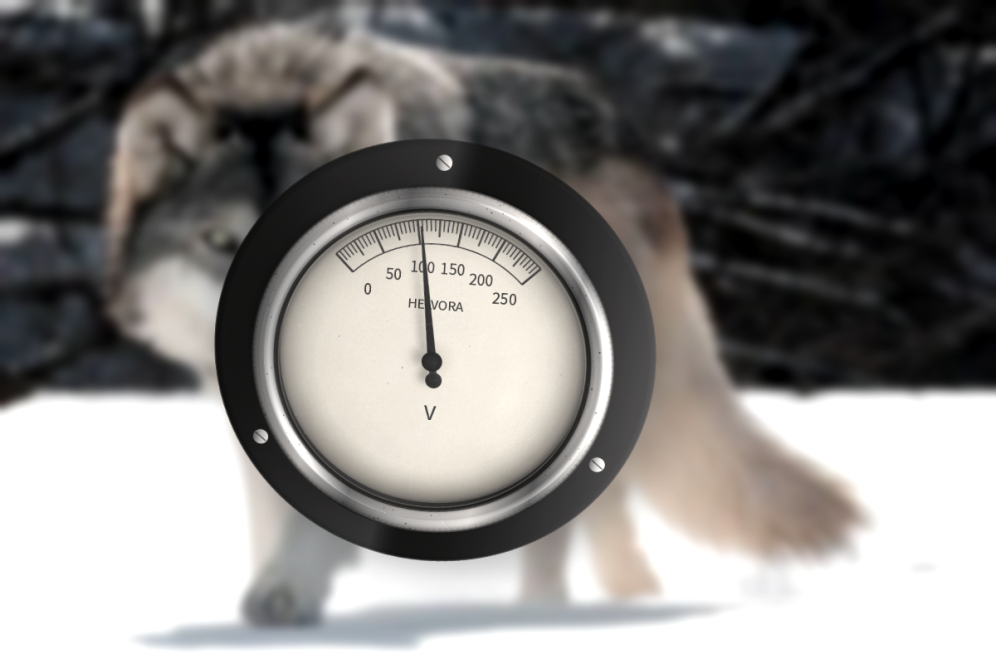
105
